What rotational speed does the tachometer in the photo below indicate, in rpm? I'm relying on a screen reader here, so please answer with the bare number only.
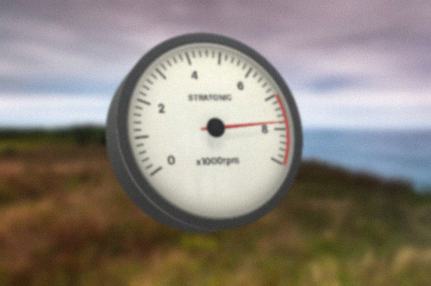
7800
